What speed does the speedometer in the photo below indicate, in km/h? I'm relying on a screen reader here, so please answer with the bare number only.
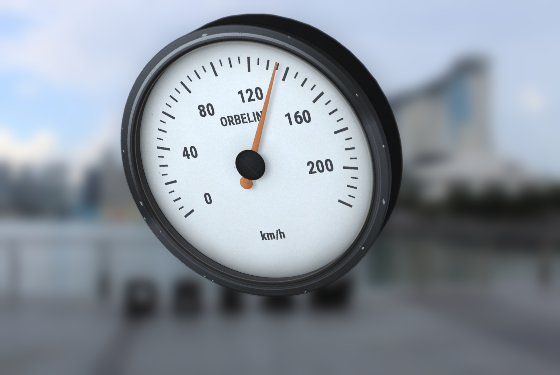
135
